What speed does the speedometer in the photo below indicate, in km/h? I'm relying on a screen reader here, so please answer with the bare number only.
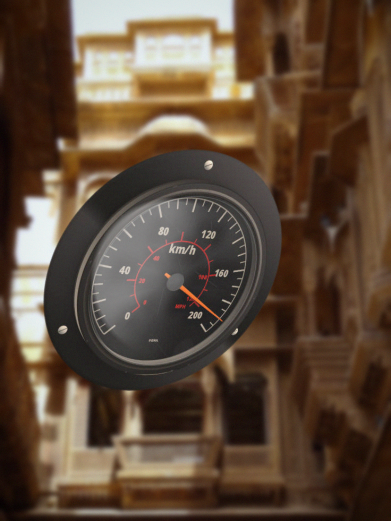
190
